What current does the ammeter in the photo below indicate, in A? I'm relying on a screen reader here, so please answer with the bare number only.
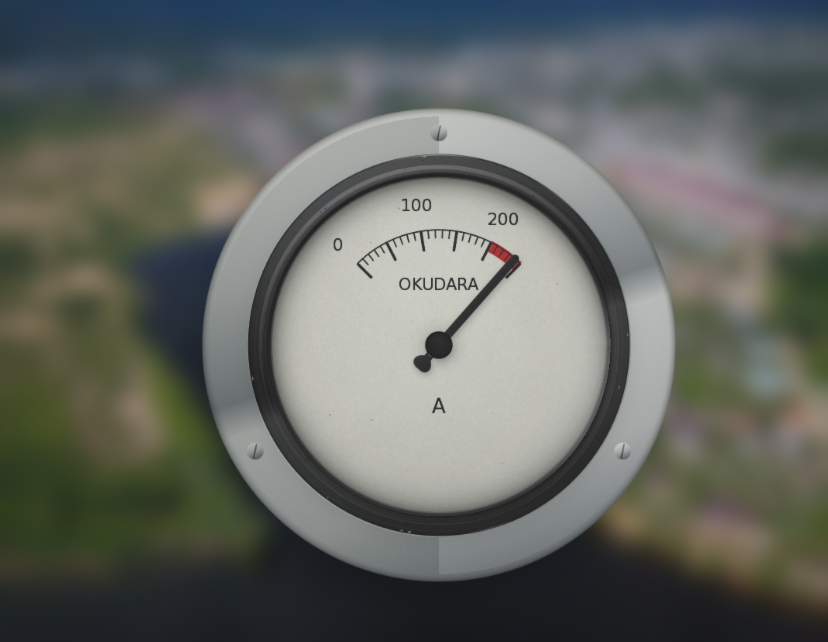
240
